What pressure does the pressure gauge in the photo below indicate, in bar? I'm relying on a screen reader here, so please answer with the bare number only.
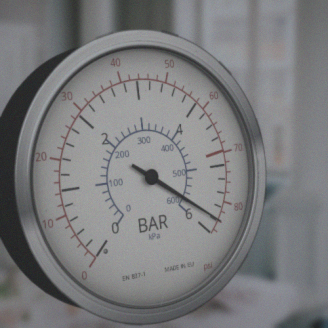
5.8
